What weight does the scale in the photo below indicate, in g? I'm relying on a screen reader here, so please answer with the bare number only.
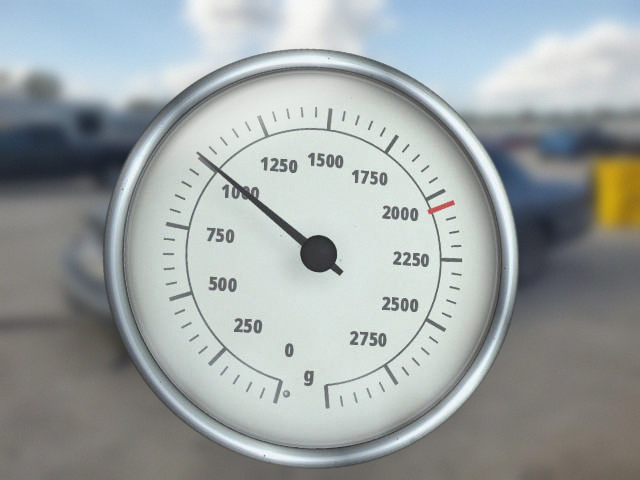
1000
